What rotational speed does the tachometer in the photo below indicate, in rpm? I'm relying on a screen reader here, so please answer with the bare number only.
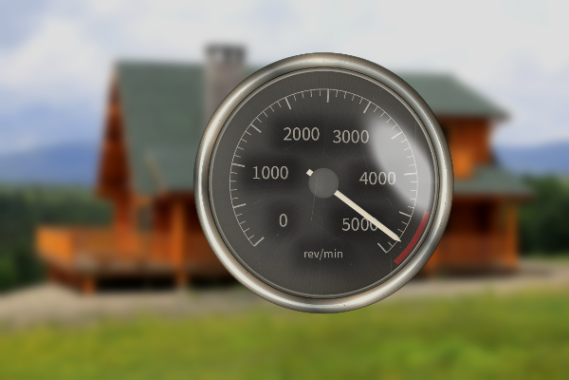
4800
